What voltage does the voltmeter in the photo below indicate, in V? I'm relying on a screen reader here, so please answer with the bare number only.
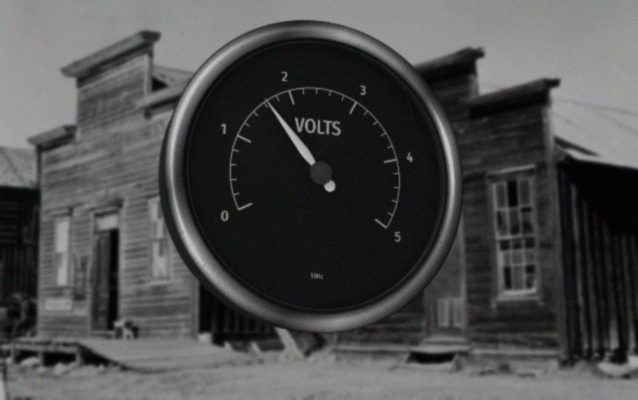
1.6
